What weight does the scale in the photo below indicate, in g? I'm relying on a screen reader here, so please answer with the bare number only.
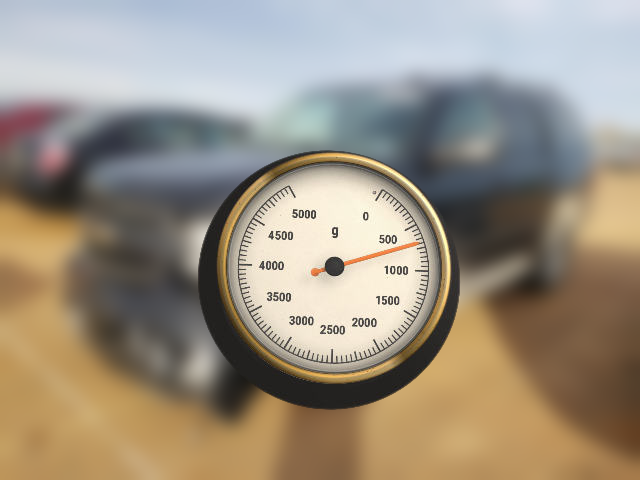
700
